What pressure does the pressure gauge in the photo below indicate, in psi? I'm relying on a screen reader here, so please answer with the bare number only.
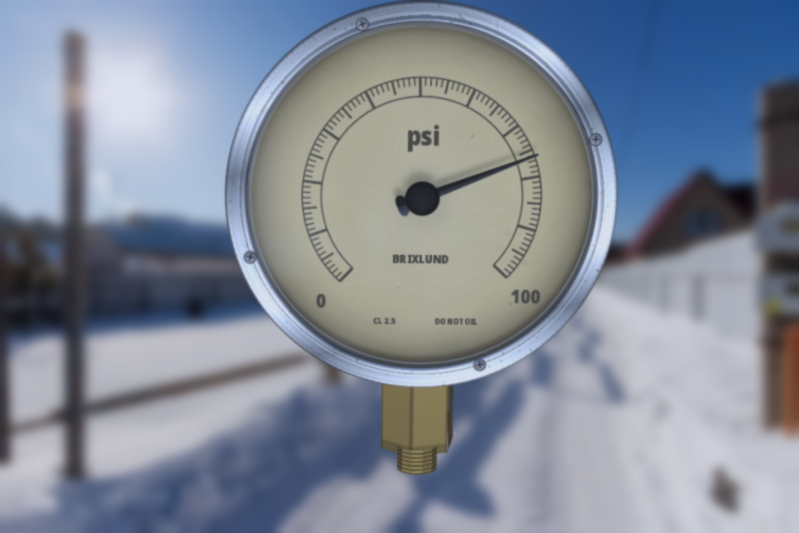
76
